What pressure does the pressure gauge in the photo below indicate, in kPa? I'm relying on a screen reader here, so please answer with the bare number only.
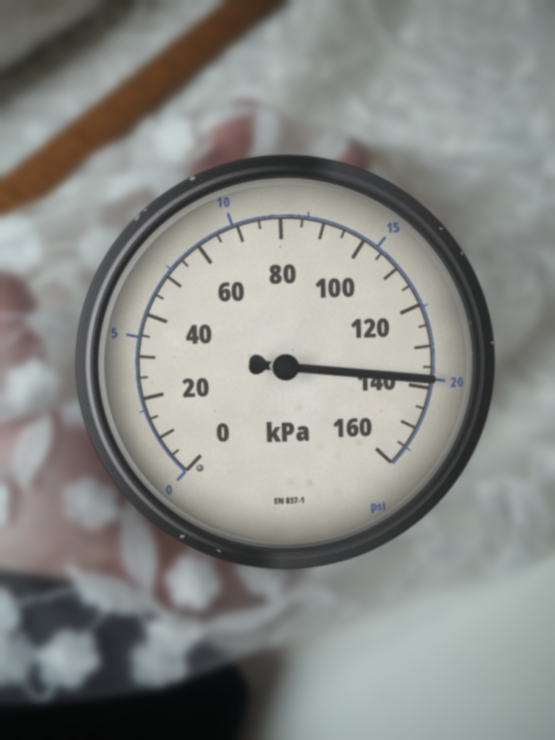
137.5
